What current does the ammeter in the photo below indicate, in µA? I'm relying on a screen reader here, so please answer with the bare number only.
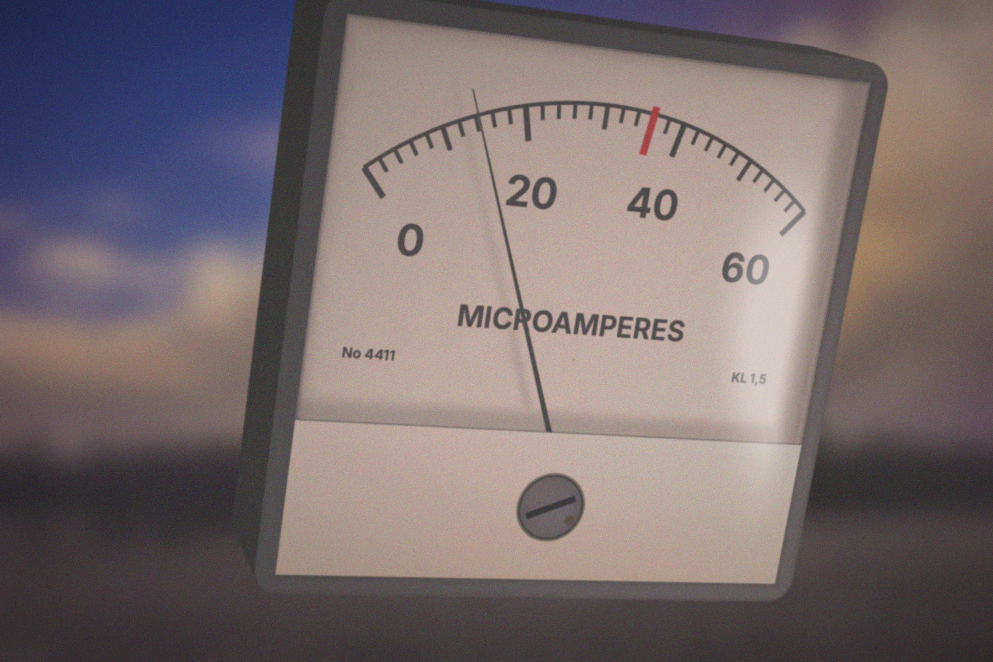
14
